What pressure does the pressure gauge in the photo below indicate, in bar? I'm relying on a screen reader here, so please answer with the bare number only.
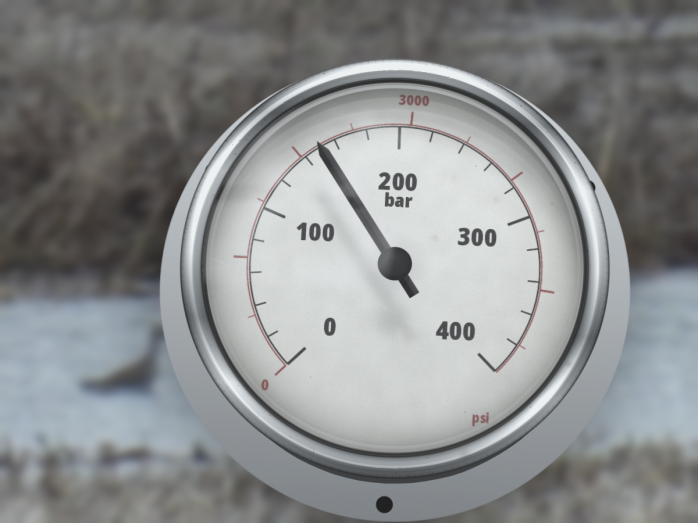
150
